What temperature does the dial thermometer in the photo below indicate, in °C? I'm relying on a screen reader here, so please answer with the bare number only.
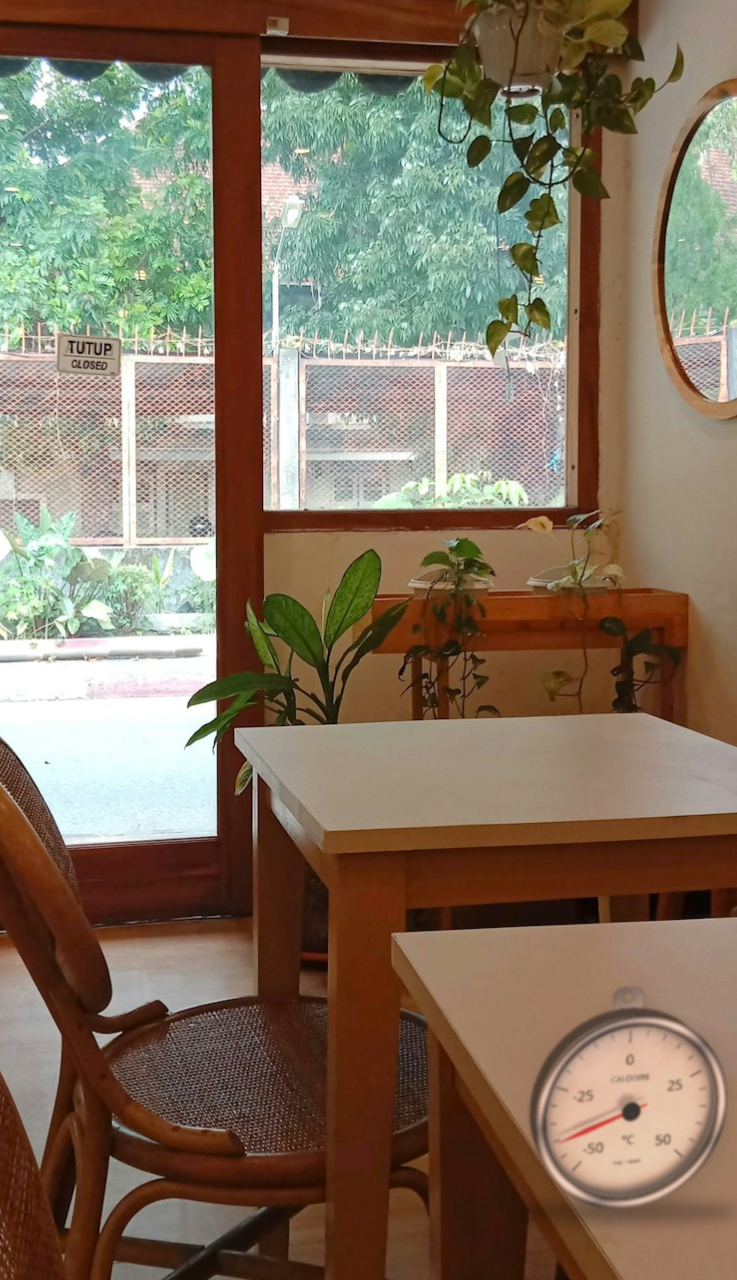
-40
